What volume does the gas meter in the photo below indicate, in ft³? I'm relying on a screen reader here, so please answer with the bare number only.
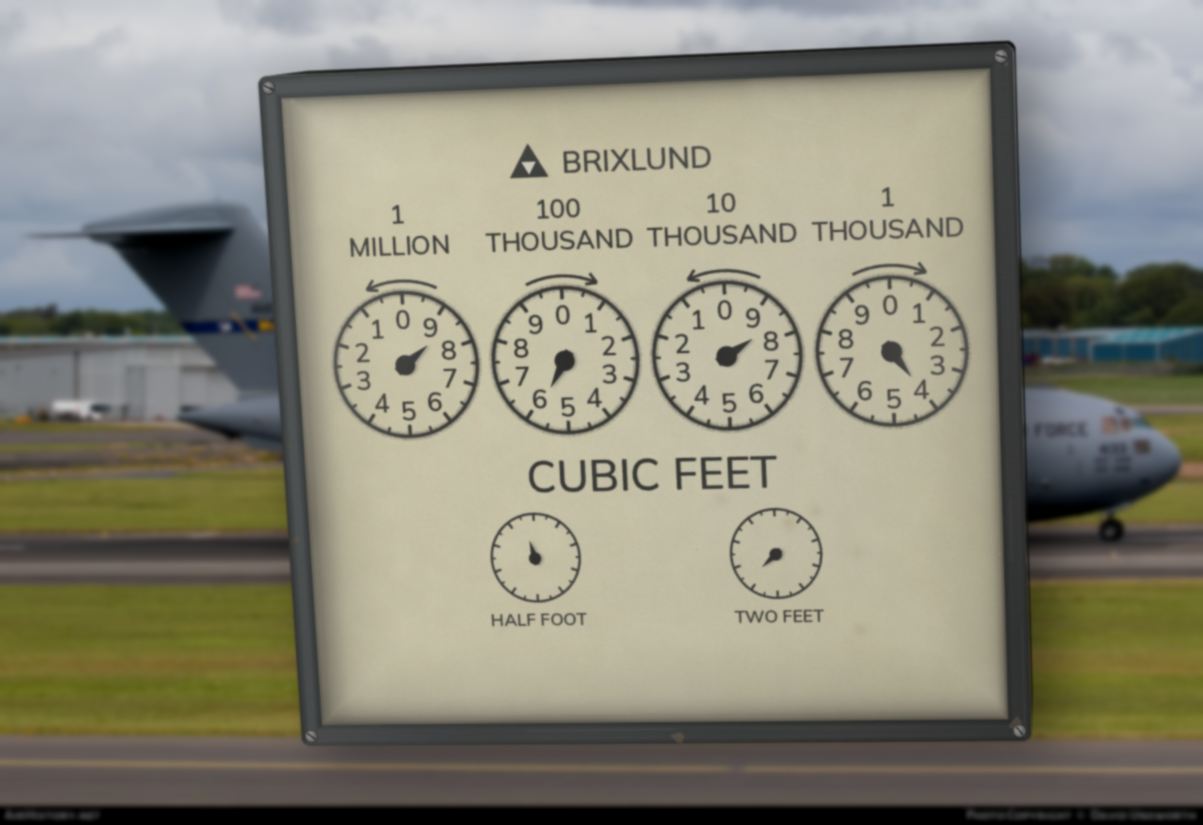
858400
